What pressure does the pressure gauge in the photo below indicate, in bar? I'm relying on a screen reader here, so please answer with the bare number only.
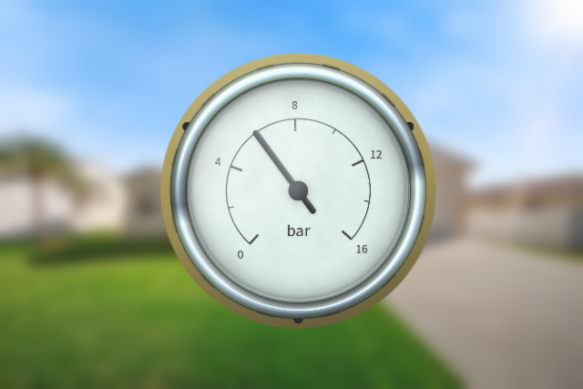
6
